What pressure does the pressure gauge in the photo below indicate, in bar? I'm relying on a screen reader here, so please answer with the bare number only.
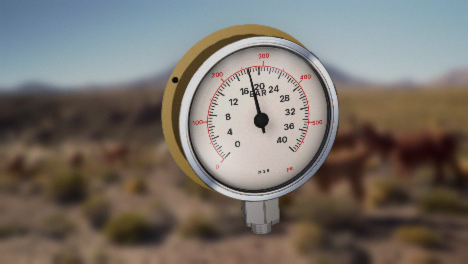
18
